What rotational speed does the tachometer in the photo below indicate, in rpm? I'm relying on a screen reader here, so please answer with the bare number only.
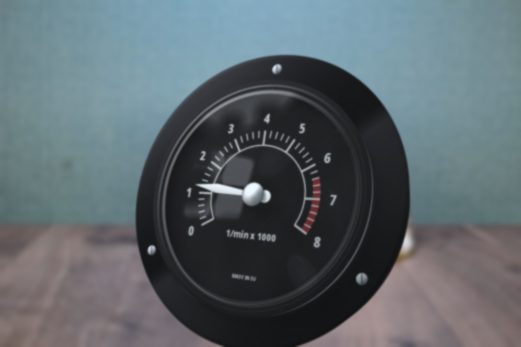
1200
